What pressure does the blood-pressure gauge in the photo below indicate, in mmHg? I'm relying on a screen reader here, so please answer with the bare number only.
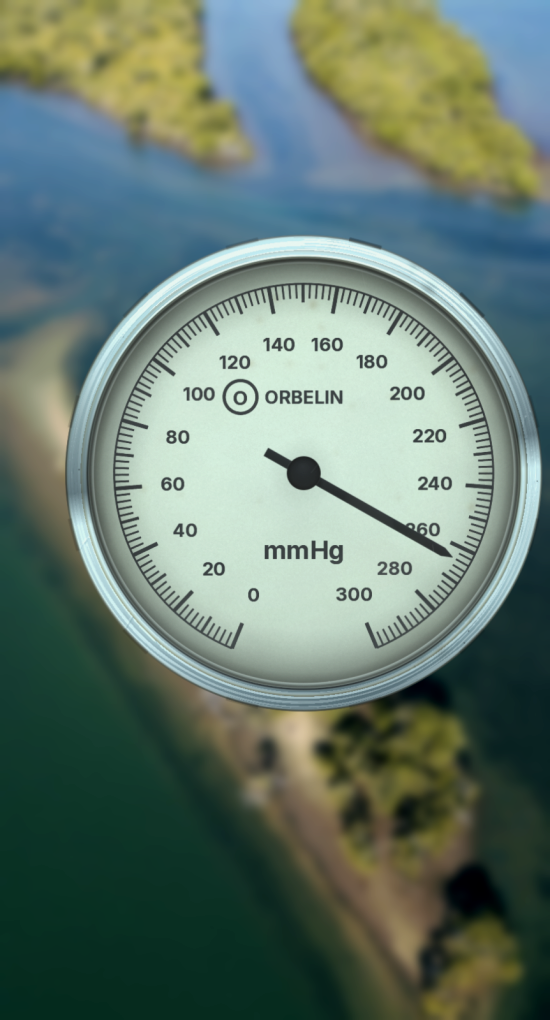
264
